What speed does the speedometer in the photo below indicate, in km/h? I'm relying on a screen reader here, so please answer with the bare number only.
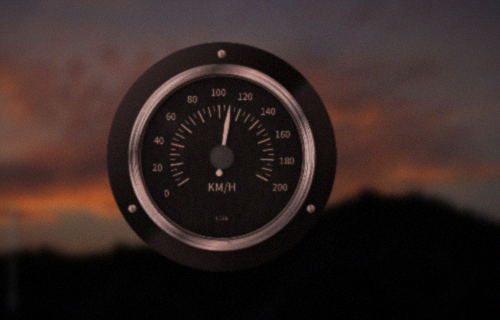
110
